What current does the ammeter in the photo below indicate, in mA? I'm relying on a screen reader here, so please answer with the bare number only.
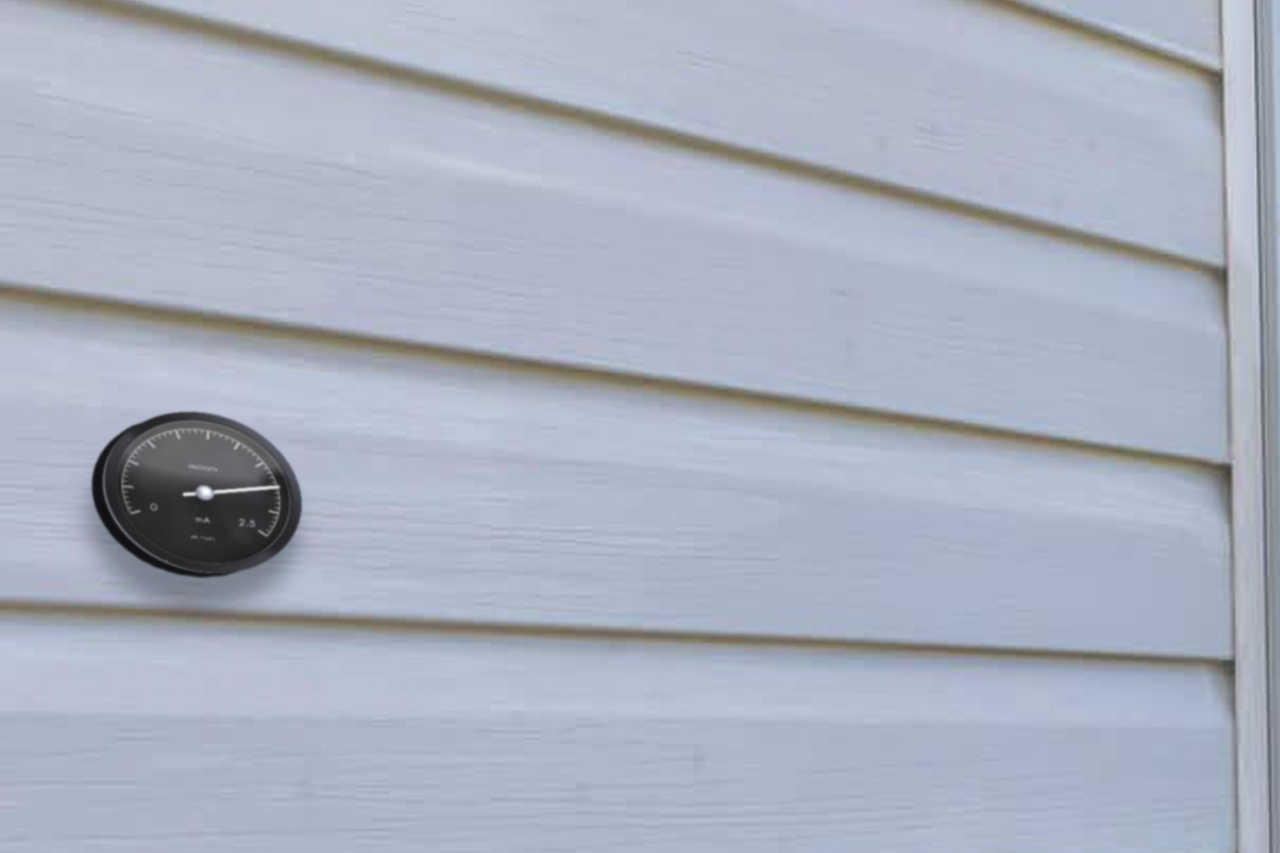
2
